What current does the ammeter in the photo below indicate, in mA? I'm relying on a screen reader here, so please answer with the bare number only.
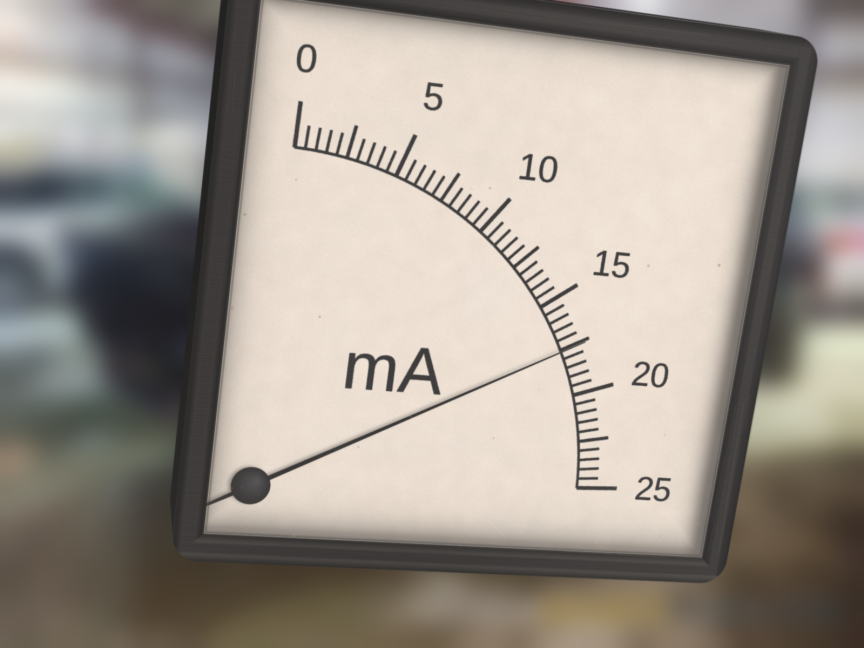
17.5
